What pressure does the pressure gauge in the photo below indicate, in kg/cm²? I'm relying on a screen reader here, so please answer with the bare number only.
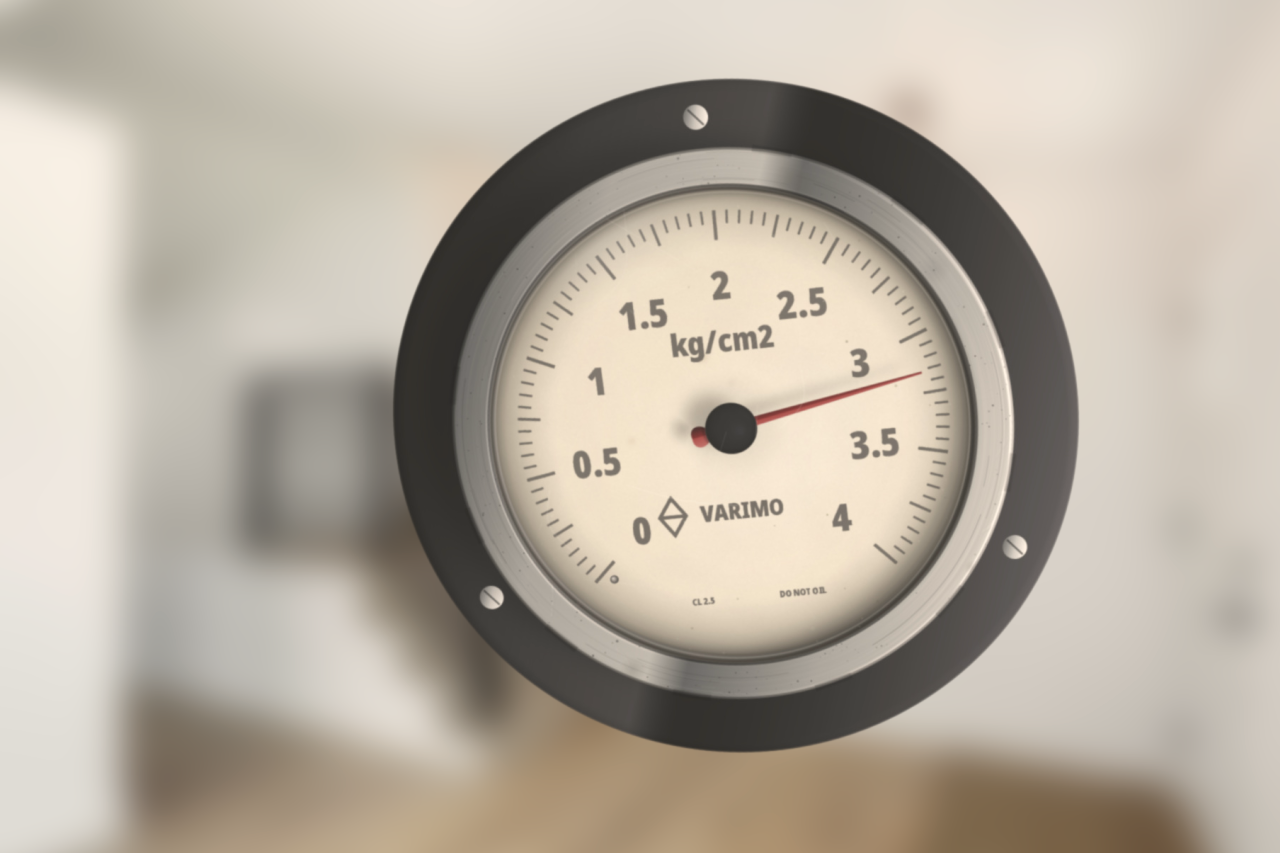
3.15
